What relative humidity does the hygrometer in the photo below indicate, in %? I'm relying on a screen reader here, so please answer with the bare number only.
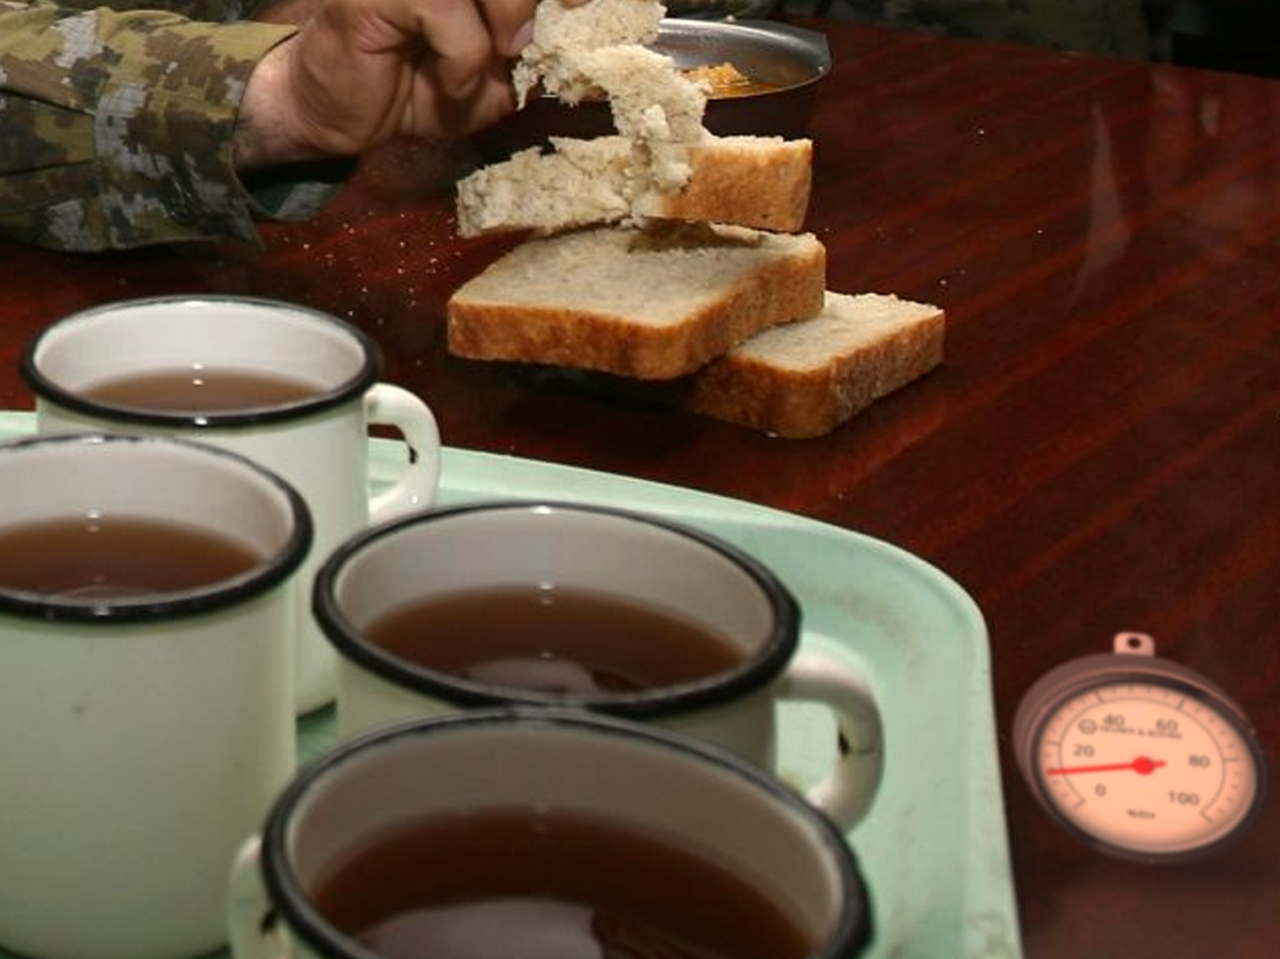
12
